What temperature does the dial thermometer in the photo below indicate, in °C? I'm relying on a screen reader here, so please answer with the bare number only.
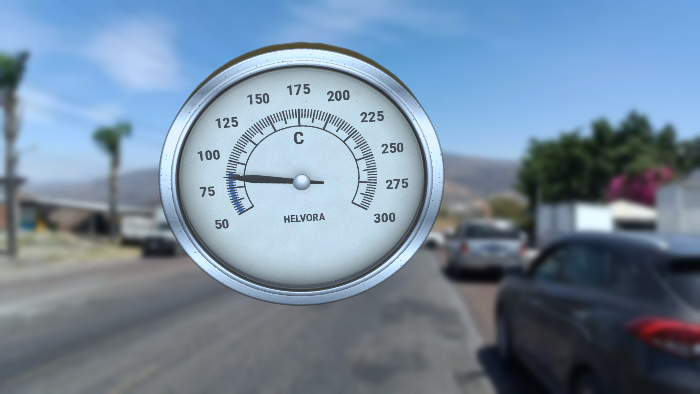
87.5
